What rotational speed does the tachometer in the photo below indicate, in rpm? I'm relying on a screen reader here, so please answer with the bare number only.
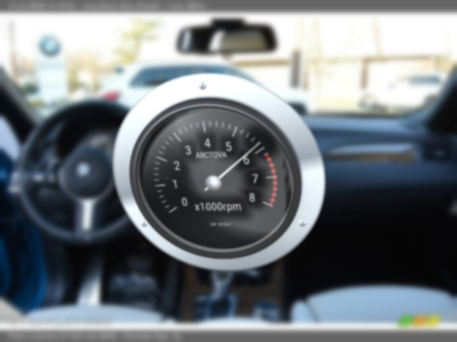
5800
